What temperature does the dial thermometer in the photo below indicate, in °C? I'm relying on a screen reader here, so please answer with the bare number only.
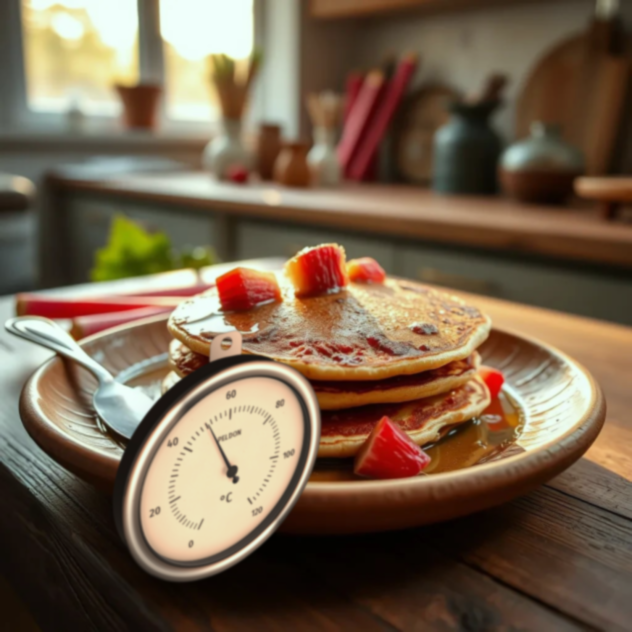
50
